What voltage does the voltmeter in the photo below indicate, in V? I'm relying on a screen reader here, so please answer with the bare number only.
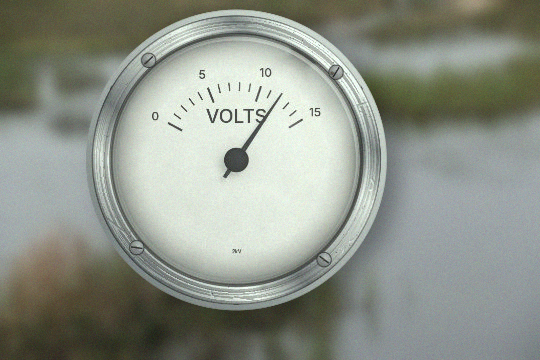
12
